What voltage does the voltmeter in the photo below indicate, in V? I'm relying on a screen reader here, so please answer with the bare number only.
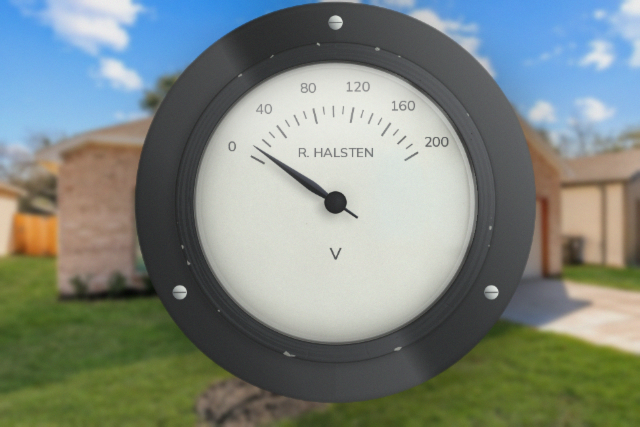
10
